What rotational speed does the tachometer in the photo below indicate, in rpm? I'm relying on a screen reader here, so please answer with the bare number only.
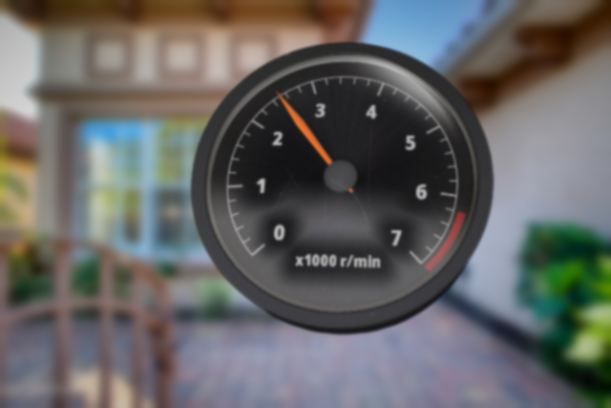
2500
